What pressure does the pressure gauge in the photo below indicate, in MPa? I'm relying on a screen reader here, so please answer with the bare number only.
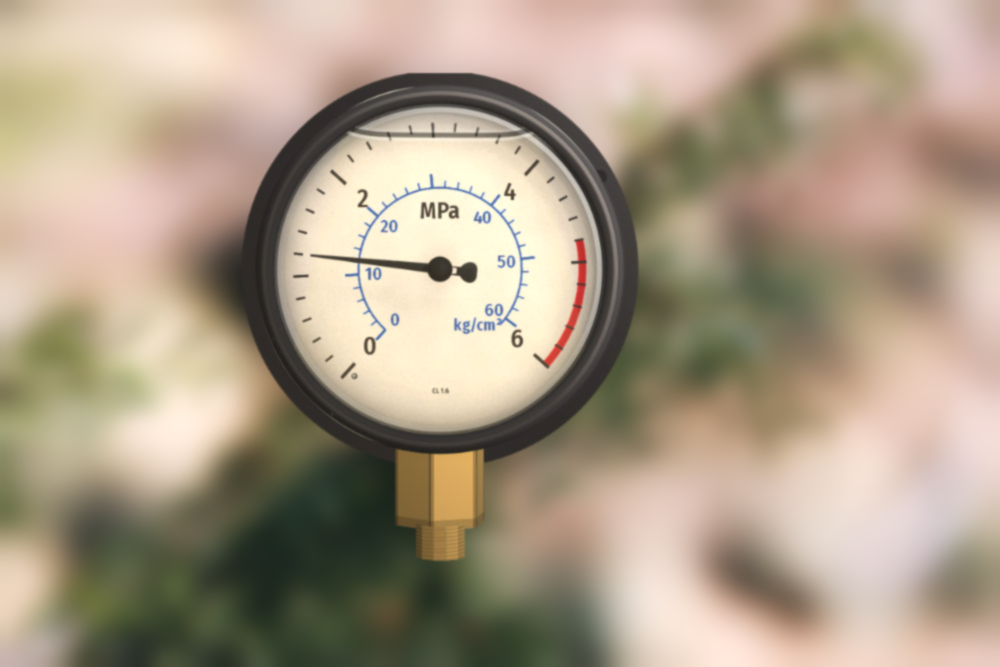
1.2
